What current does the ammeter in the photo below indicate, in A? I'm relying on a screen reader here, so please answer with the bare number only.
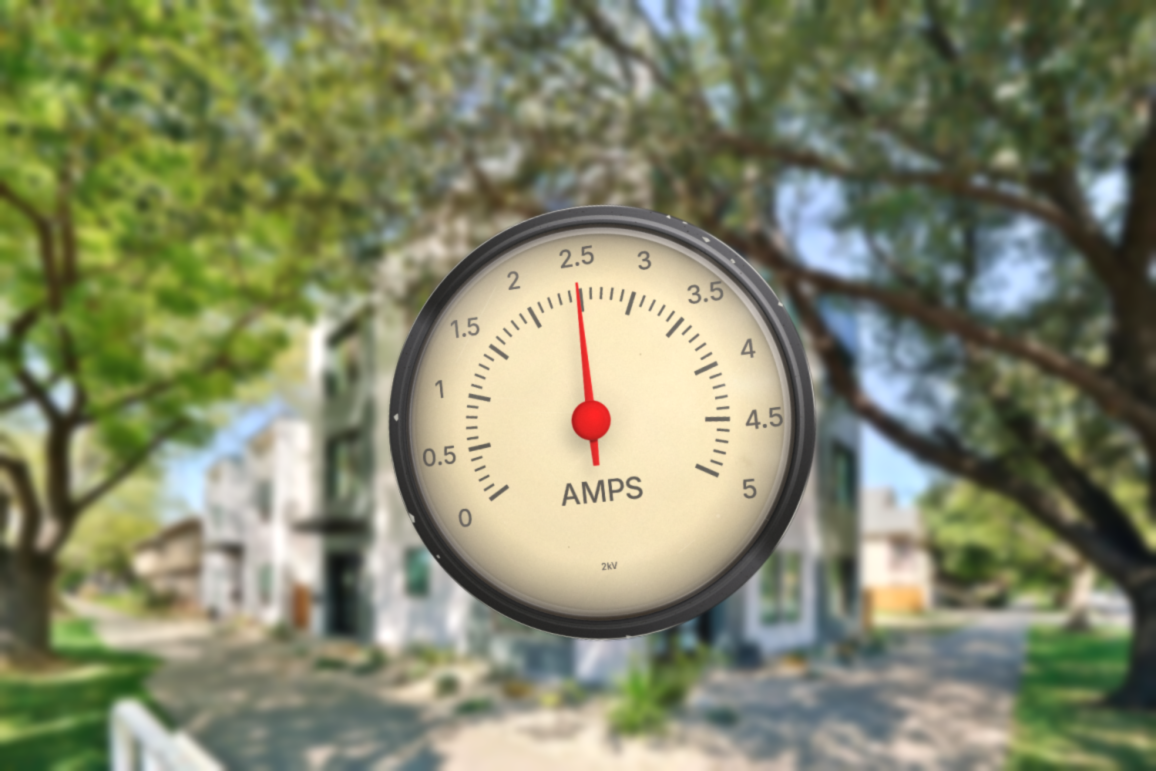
2.5
